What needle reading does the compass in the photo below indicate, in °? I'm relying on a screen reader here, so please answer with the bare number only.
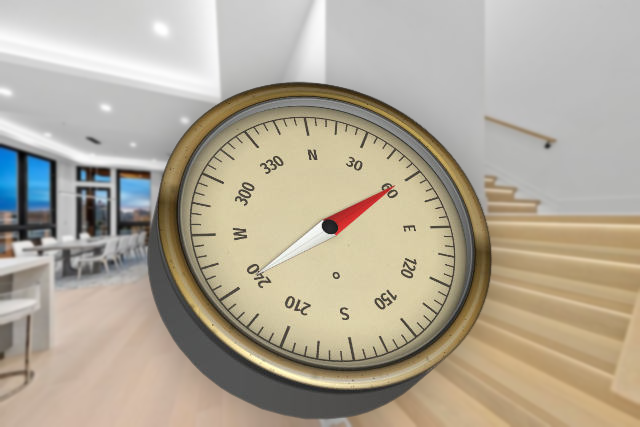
60
